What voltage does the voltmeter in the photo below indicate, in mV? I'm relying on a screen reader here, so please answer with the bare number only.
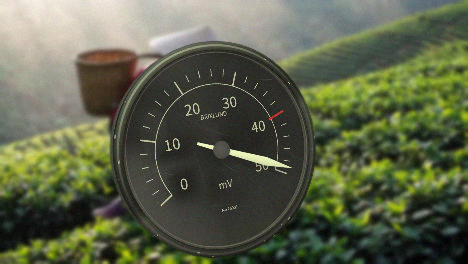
49
